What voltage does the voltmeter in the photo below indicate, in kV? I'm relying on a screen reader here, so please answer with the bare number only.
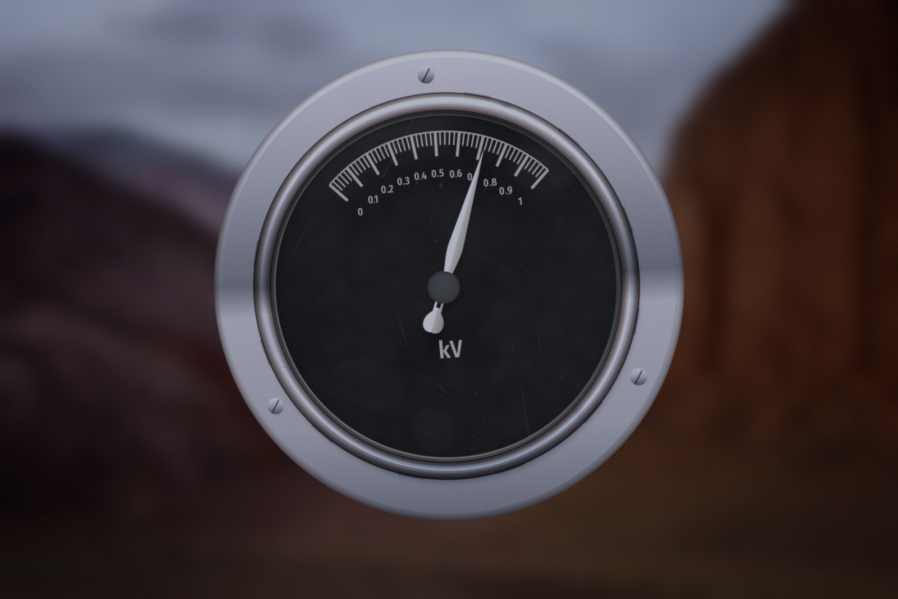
0.72
